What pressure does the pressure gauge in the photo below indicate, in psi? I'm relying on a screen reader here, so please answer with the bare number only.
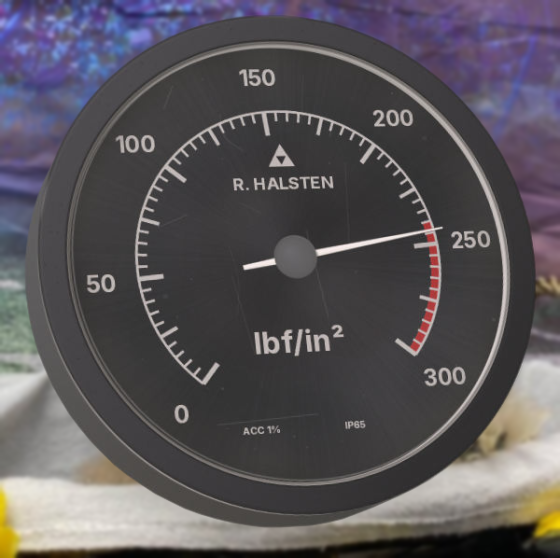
245
